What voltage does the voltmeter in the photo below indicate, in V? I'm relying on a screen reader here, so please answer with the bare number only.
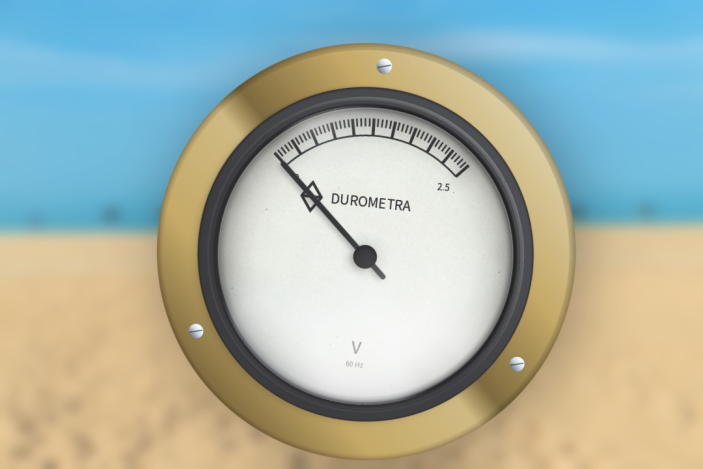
0
